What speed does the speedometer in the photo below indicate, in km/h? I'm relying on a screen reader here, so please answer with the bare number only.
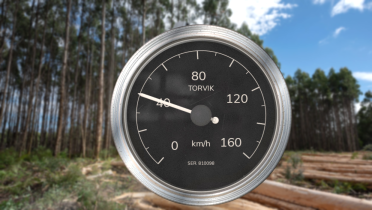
40
